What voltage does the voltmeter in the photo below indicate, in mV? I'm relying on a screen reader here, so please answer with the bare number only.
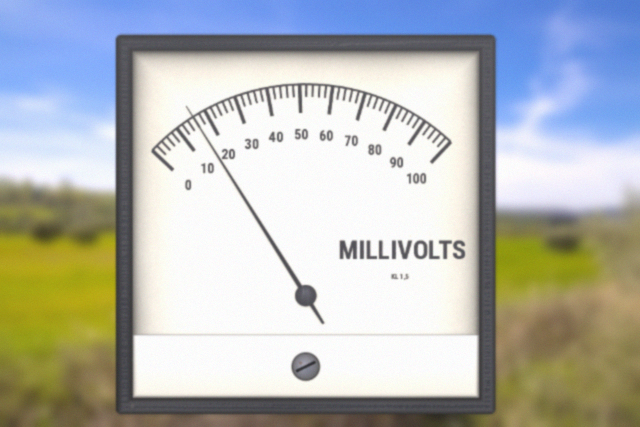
16
